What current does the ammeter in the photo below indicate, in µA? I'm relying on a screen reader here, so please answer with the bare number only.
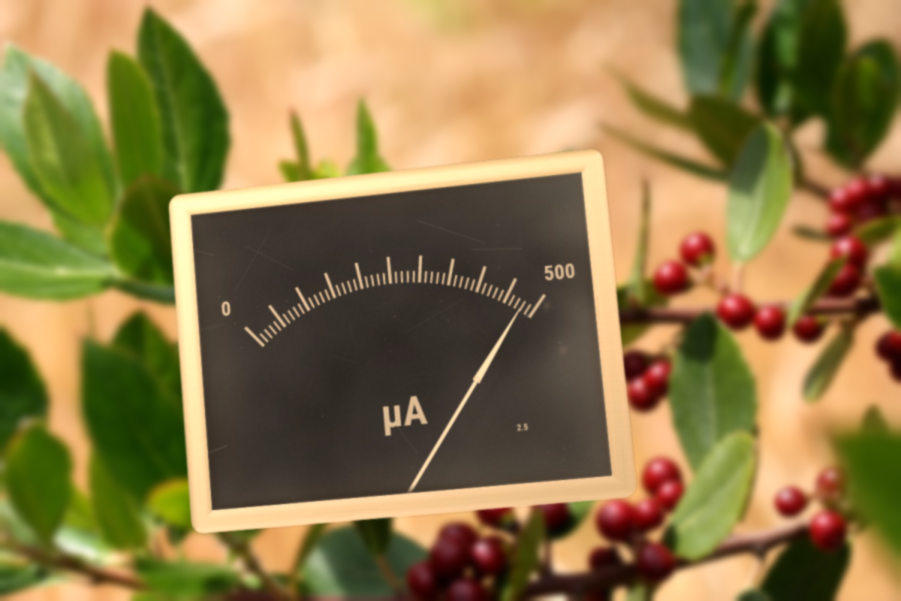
480
